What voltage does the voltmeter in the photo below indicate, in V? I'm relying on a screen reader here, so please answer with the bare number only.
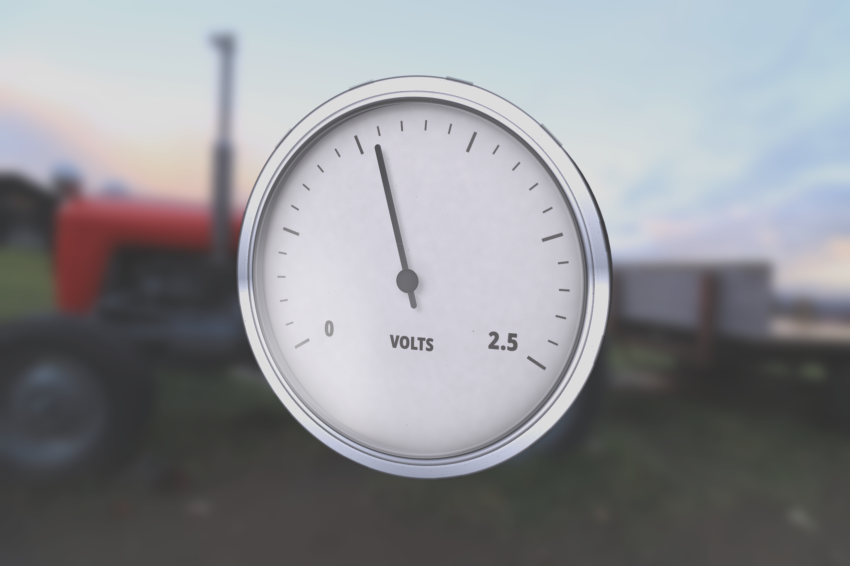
1.1
